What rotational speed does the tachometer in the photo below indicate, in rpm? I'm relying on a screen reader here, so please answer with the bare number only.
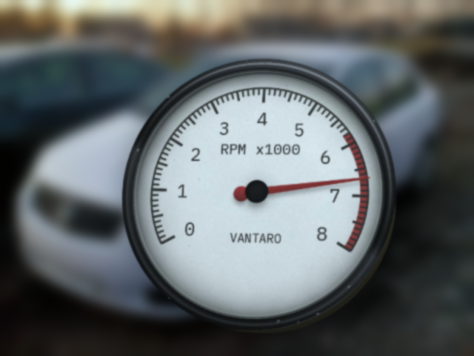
6700
